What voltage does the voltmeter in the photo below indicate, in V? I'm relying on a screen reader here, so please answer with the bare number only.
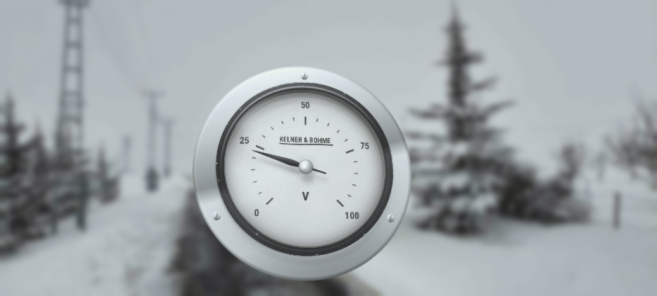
22.5
